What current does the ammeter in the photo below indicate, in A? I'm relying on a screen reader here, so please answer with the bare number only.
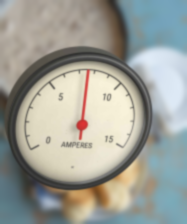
7.5
